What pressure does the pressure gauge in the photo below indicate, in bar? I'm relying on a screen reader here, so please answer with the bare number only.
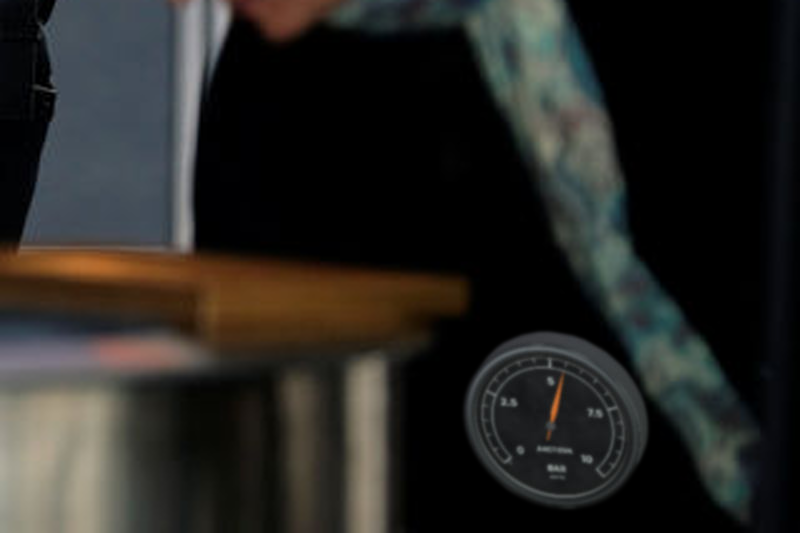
5.5
